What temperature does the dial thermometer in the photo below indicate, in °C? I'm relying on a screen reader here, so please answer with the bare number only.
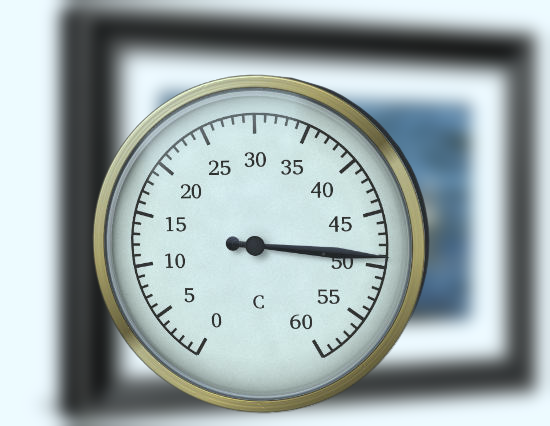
49
